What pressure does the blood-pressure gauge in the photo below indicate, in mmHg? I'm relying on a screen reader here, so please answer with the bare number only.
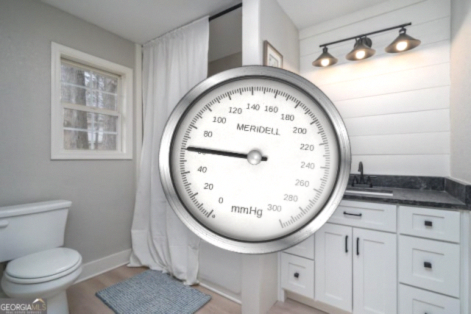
60
